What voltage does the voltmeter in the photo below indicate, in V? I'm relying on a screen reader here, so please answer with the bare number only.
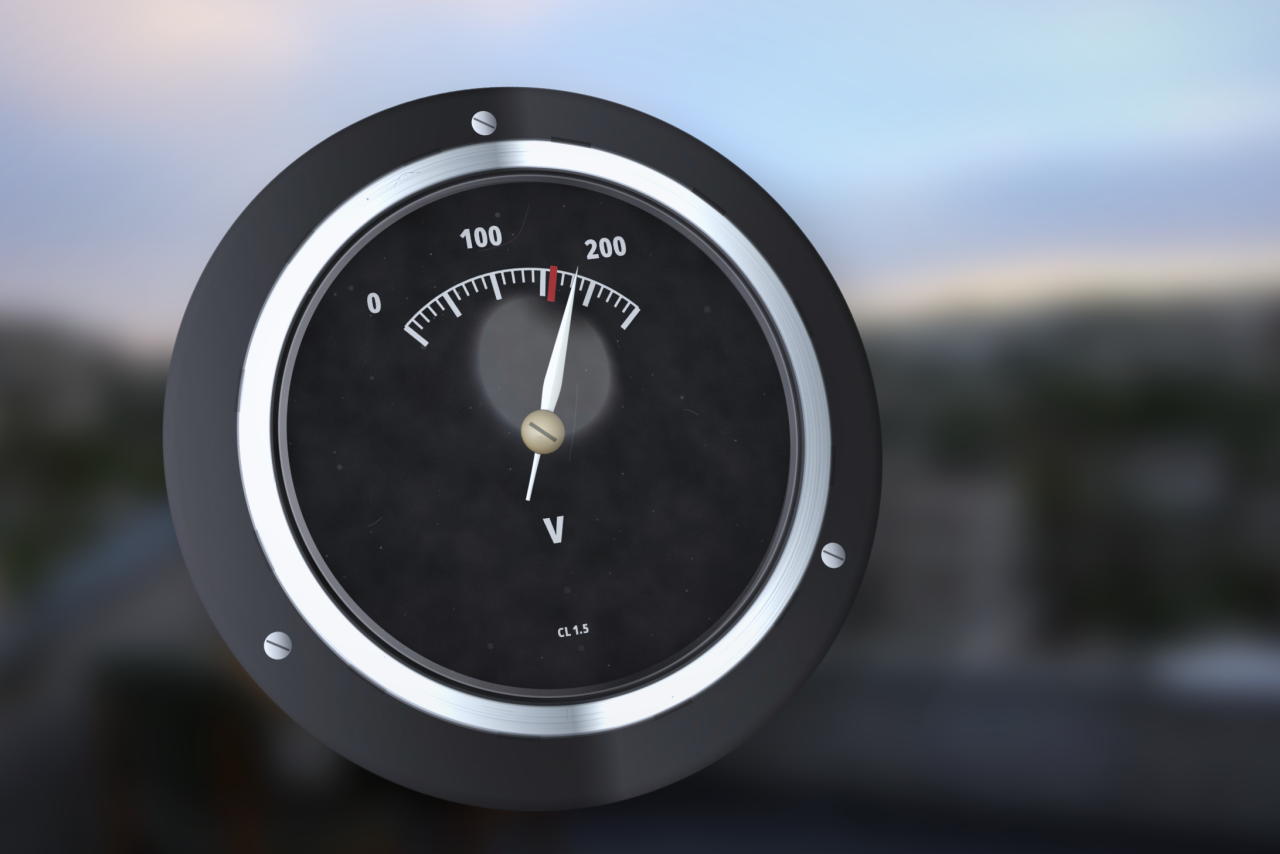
180
